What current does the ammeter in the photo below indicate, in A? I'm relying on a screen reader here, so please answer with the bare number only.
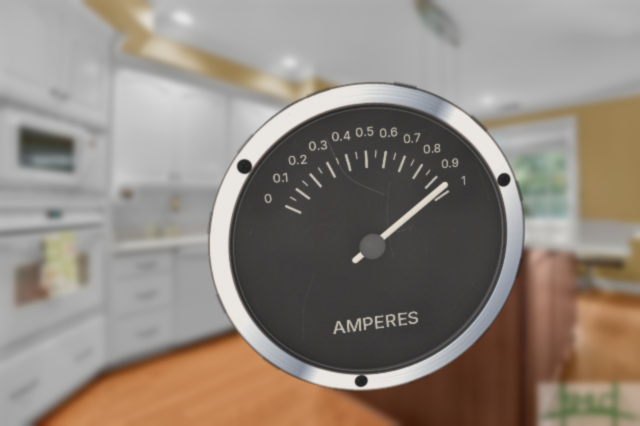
0.95
